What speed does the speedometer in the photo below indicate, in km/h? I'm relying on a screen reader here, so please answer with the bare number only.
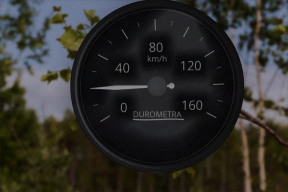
20
